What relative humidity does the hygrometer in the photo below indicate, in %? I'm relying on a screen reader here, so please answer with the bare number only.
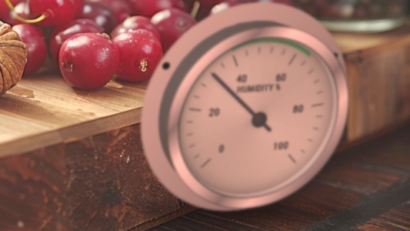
32
